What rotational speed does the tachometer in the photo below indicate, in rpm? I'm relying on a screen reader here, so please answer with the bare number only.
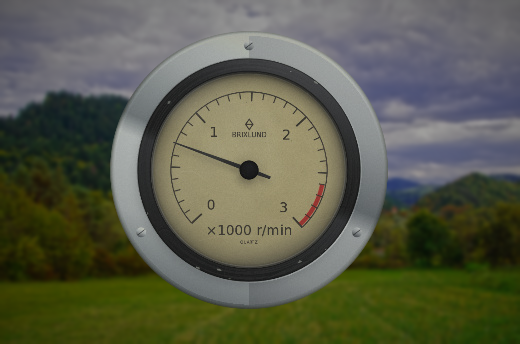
700
